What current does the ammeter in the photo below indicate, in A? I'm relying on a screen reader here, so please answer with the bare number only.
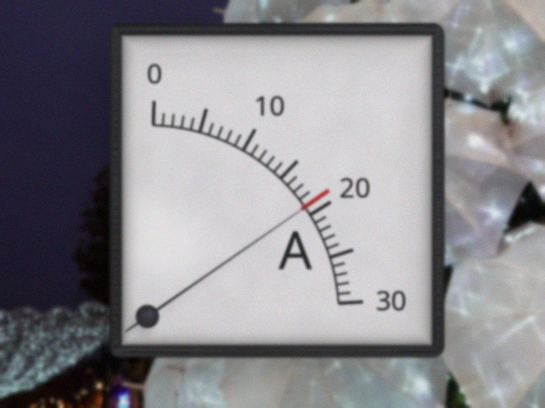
19
